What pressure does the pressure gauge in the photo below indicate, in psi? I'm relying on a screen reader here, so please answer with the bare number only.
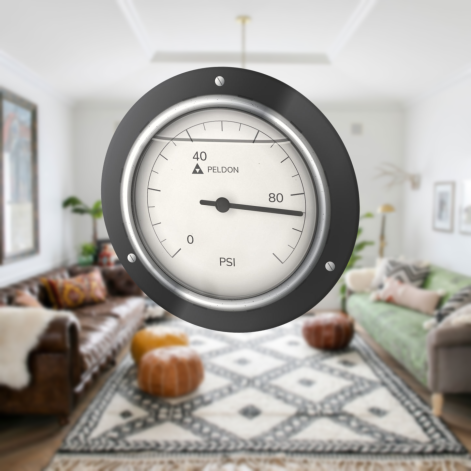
85
